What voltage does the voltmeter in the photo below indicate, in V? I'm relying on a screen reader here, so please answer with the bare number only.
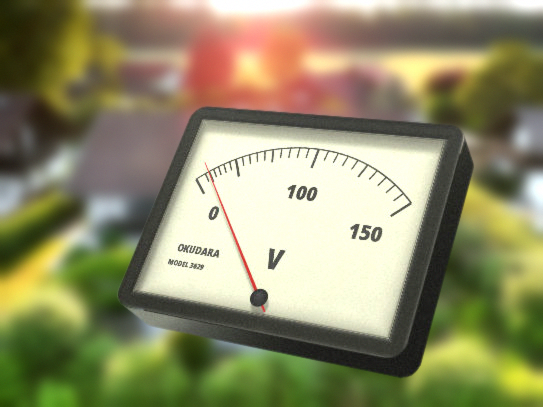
25
